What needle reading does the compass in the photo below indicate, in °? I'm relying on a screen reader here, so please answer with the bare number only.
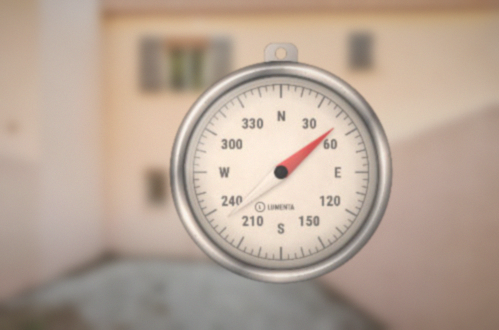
50
